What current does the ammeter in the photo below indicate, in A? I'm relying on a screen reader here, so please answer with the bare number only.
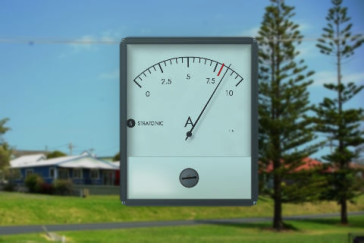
8.5
